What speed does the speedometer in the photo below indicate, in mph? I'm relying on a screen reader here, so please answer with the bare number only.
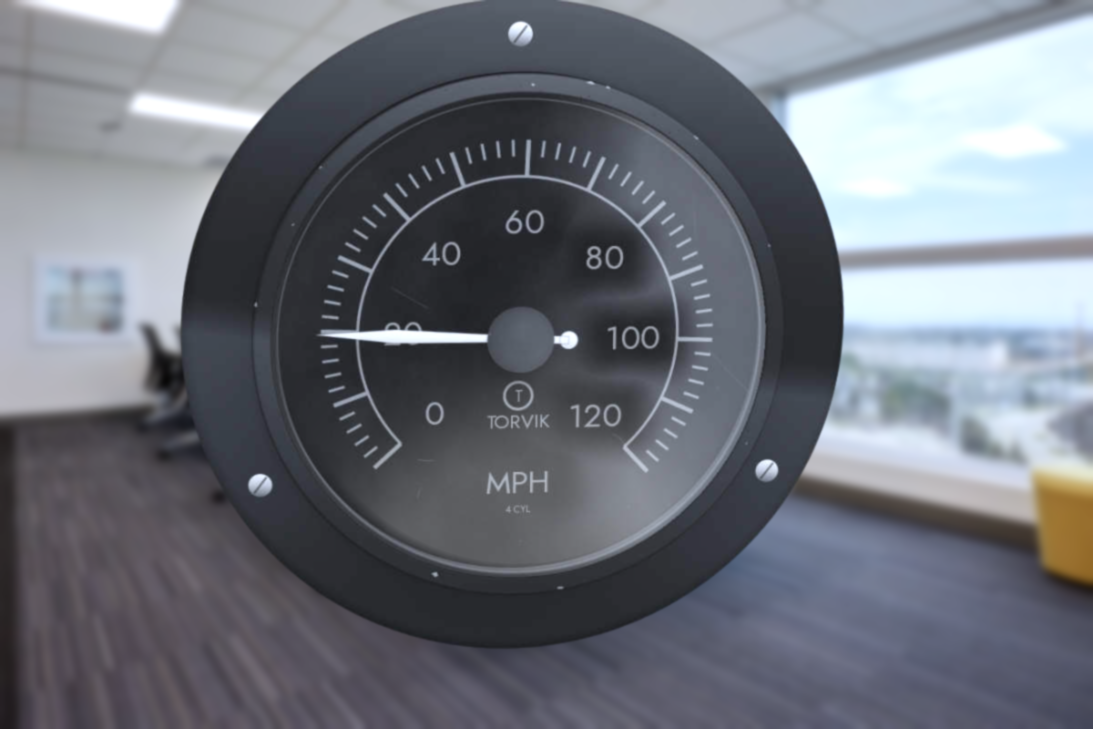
20
